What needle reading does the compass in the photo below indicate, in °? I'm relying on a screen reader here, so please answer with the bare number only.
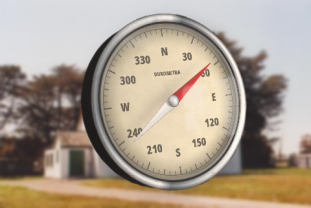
55
